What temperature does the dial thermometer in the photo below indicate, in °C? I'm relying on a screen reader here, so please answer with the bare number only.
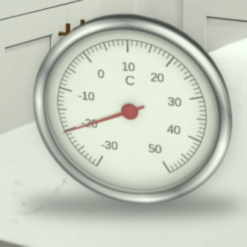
-20
